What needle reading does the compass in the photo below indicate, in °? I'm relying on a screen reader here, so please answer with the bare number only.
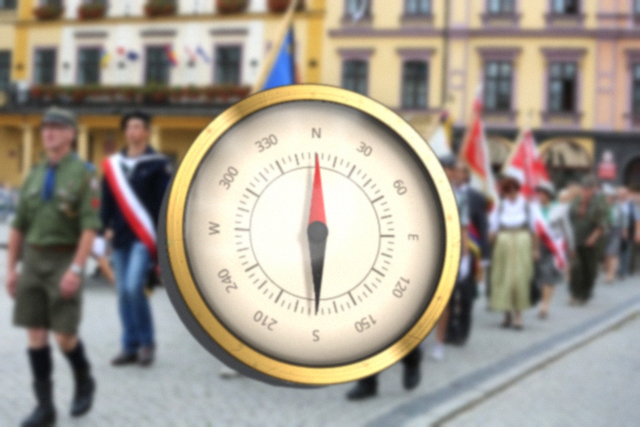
0
